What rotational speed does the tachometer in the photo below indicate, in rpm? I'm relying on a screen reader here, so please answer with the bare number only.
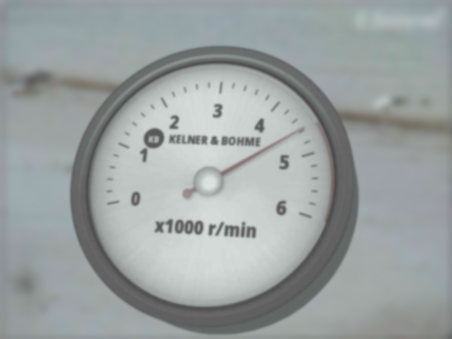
4600
